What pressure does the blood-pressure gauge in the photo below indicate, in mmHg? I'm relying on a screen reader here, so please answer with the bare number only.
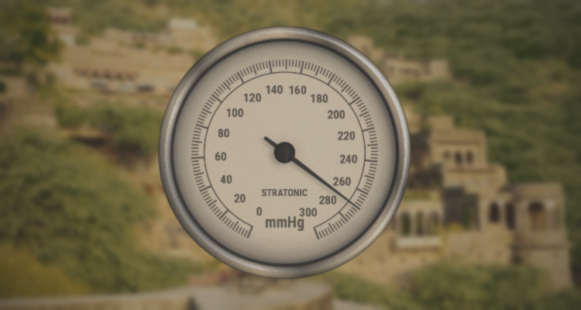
270
